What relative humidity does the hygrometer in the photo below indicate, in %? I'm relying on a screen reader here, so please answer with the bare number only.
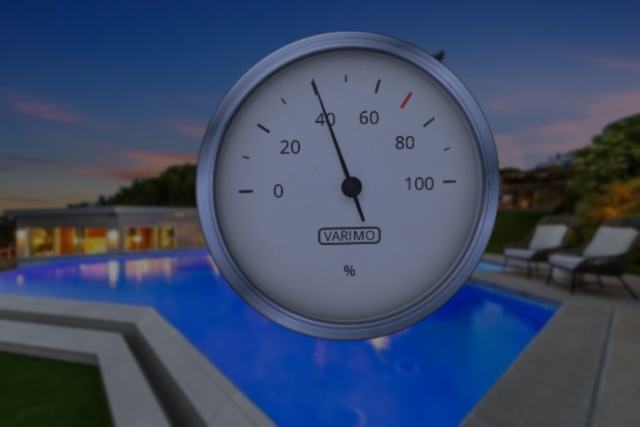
40
